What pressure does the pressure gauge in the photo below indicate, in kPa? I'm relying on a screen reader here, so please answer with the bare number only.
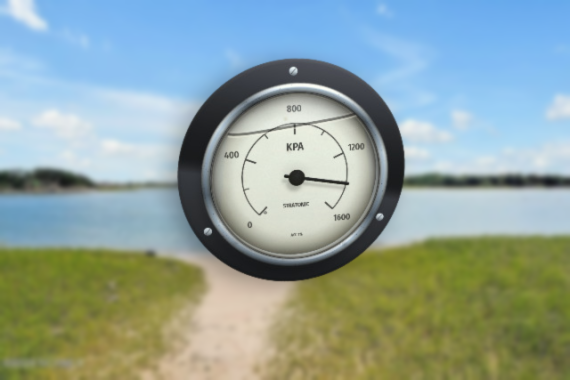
1400
